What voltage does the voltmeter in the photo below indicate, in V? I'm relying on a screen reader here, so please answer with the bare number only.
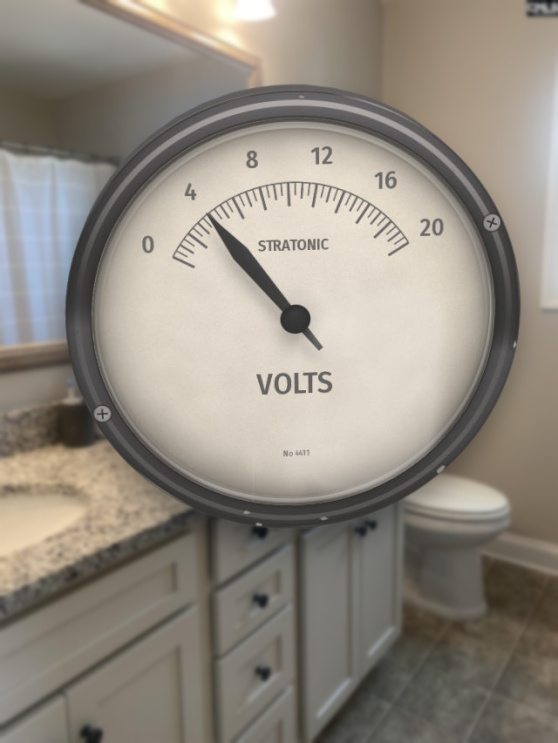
4
